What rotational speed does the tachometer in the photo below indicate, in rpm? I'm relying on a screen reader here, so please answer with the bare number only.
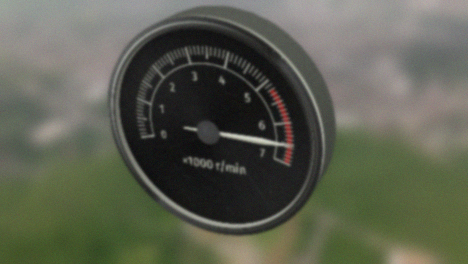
6500
